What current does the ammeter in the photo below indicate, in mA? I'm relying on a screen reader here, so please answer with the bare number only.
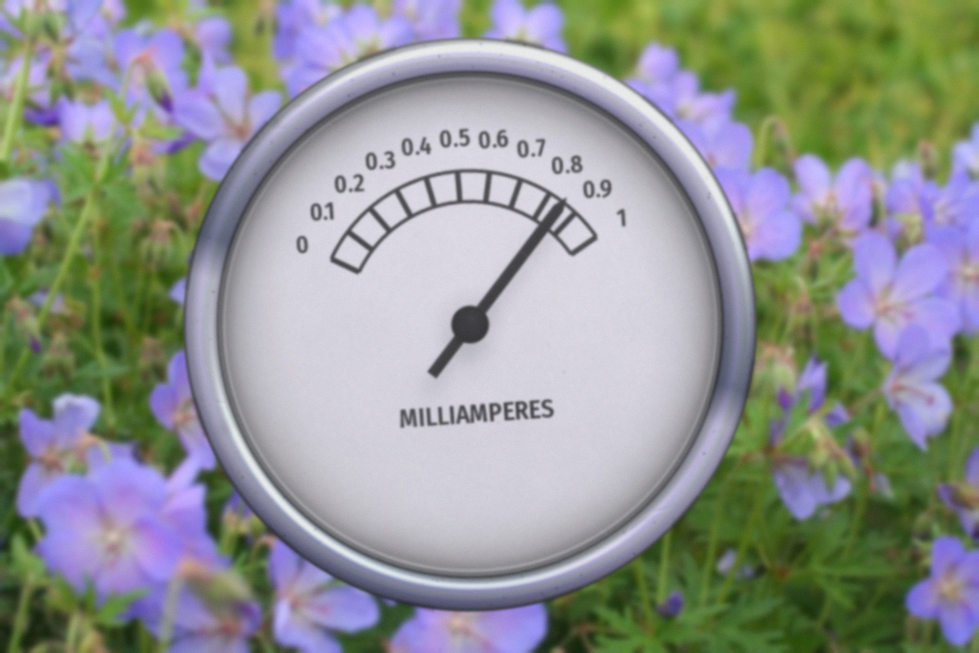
0.85
